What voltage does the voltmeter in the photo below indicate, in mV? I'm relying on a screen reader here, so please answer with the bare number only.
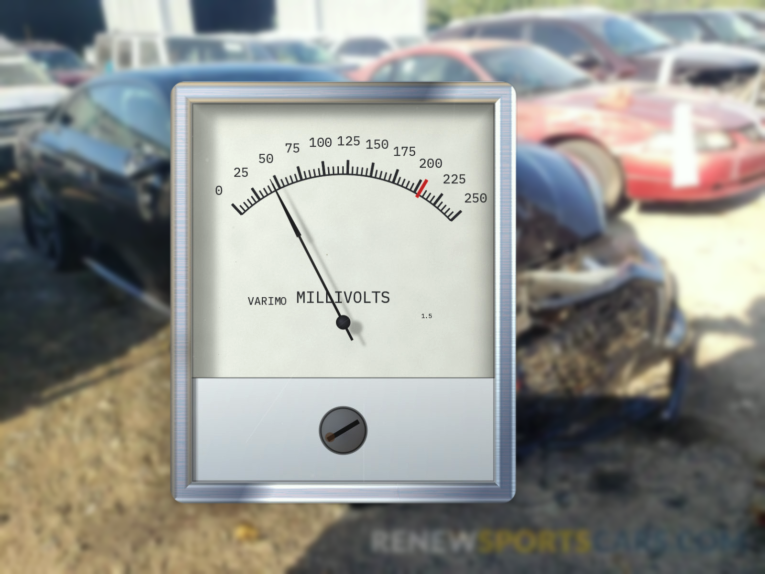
45
